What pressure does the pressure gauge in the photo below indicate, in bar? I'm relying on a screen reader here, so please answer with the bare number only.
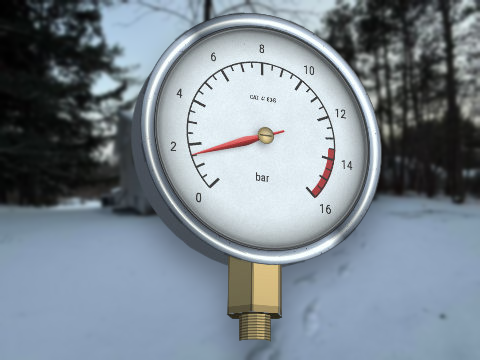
1.5
